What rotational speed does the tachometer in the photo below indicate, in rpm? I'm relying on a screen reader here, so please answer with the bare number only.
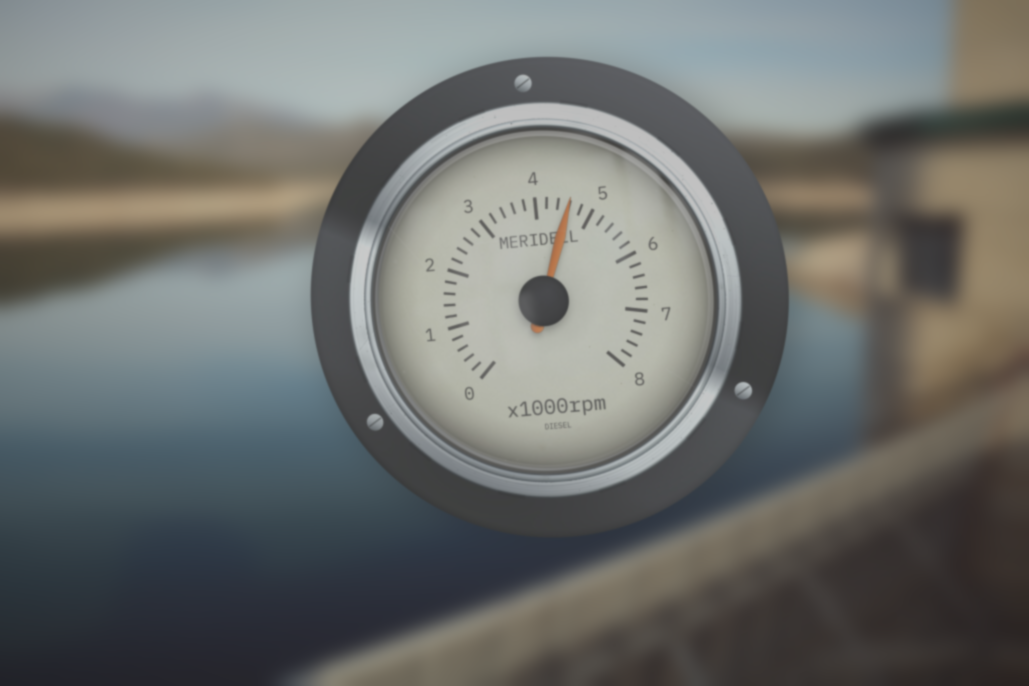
4600
